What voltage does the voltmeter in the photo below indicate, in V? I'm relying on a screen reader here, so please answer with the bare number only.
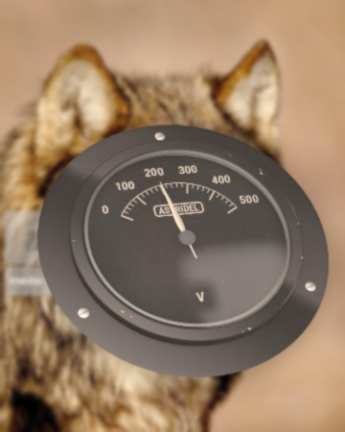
200
